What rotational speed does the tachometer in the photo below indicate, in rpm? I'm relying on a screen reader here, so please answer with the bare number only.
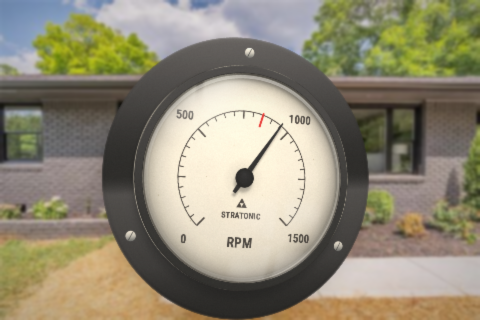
950
